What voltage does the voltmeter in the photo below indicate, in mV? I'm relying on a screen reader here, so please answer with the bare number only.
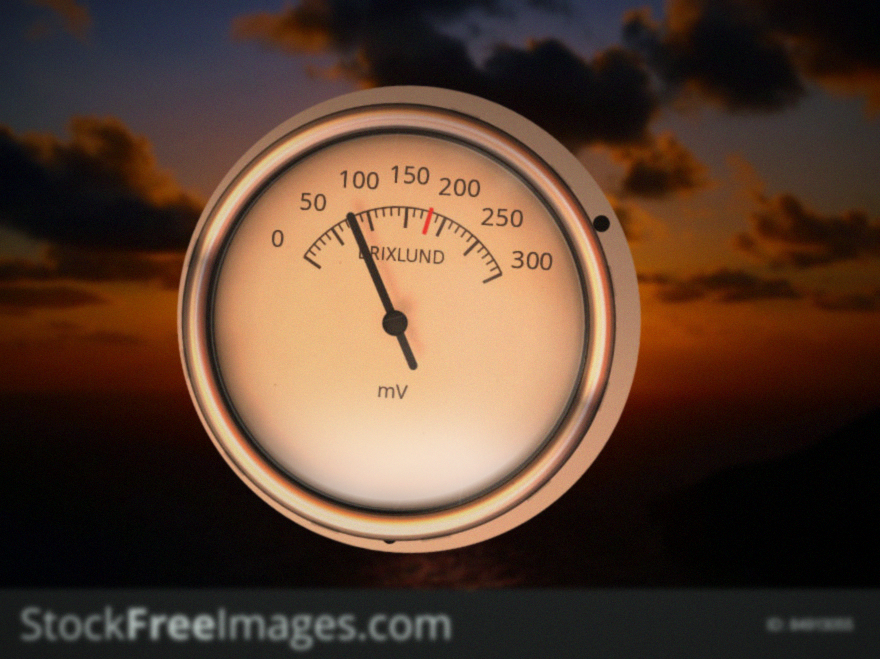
80
